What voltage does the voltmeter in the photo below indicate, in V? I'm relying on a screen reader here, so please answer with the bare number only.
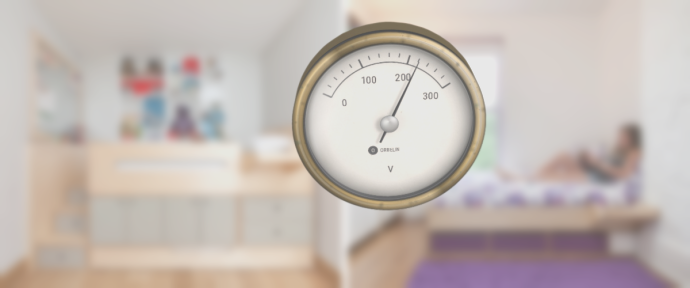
220
